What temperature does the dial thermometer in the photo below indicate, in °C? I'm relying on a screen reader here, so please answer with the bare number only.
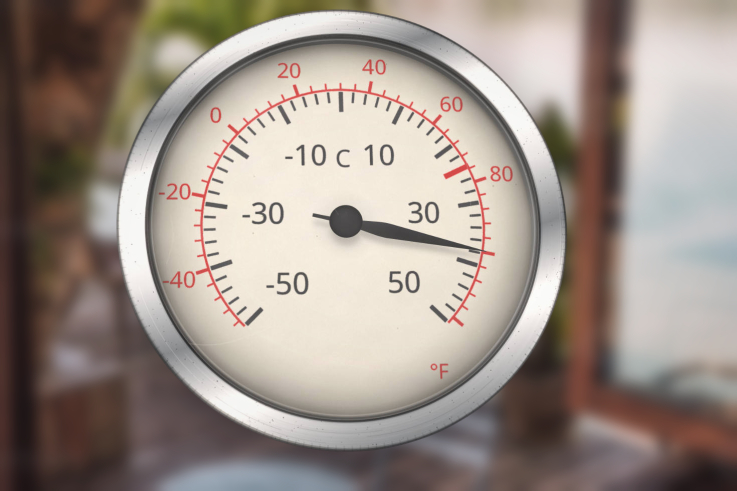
38
